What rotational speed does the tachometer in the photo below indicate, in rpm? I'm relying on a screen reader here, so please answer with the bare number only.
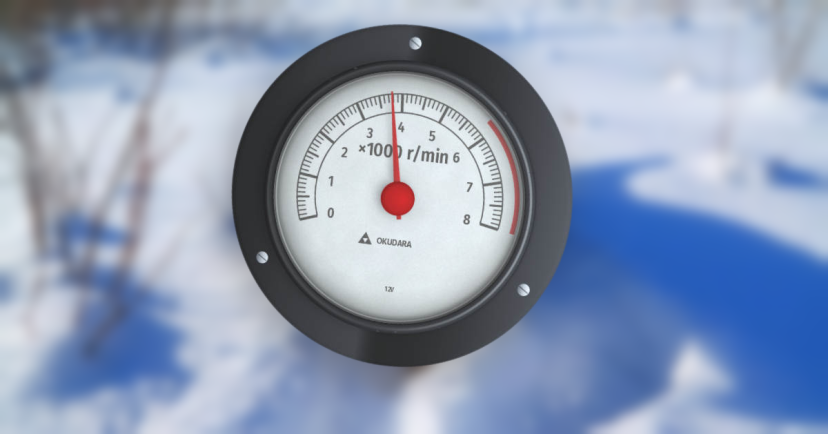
3800
